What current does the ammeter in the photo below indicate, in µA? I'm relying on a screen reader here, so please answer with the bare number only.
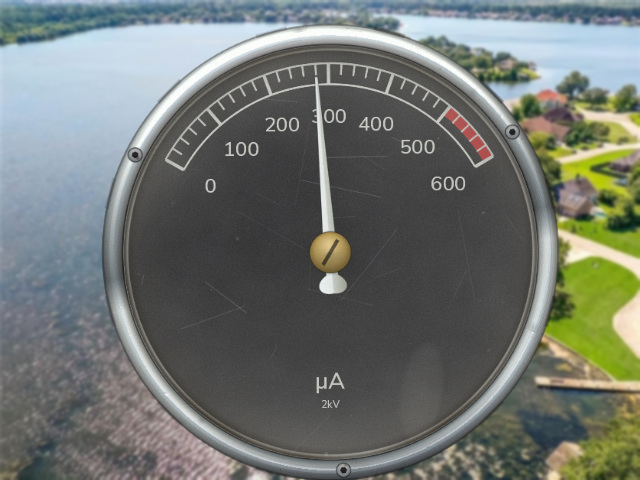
280
